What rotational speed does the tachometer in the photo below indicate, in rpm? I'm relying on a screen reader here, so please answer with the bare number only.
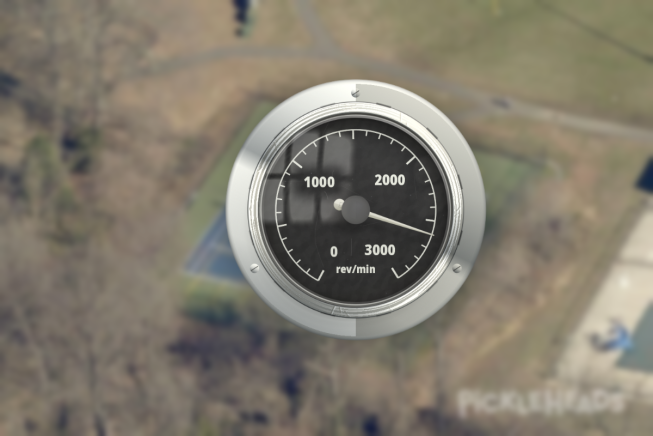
2600
